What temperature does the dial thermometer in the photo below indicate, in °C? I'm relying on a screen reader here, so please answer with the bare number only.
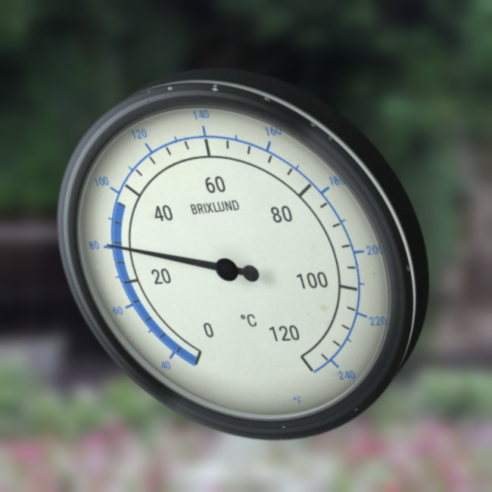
28
